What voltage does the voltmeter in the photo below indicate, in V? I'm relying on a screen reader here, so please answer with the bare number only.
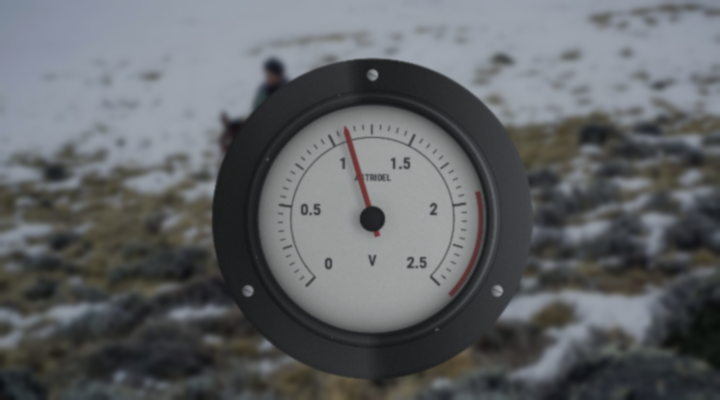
1.1
